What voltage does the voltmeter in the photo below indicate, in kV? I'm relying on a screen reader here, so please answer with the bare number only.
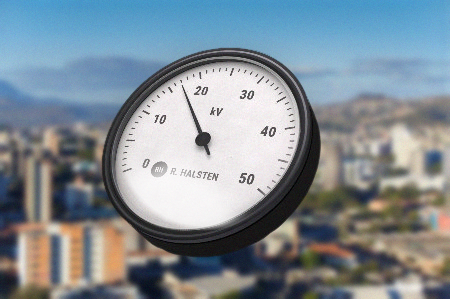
17
